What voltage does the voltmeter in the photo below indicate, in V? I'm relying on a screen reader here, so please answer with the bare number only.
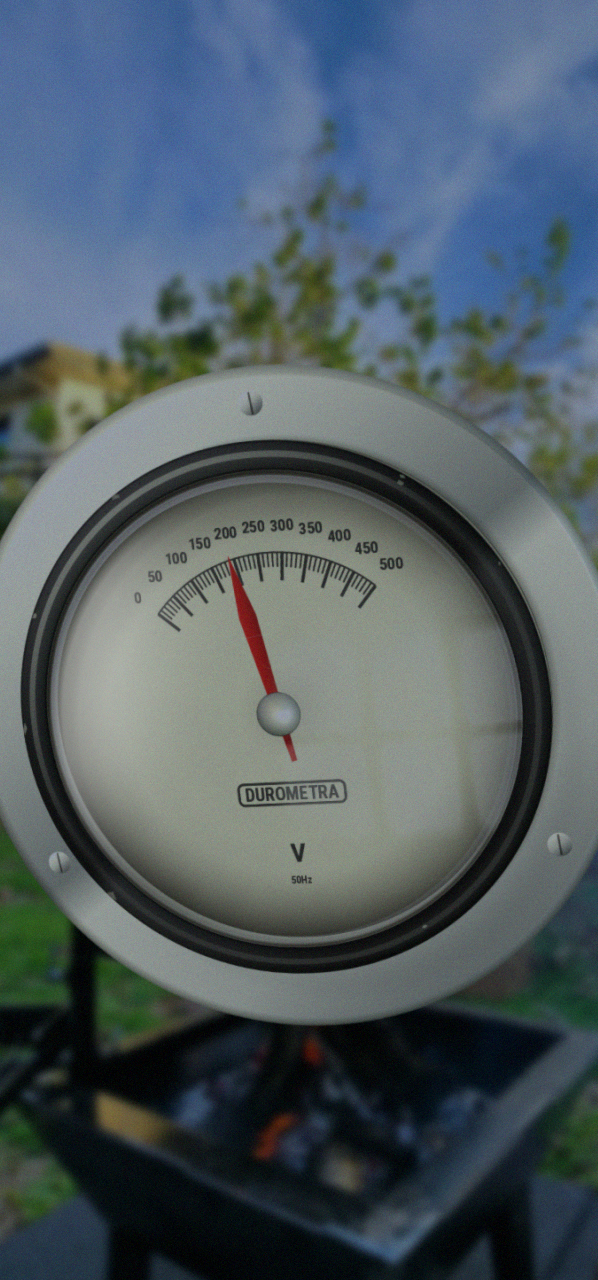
200
